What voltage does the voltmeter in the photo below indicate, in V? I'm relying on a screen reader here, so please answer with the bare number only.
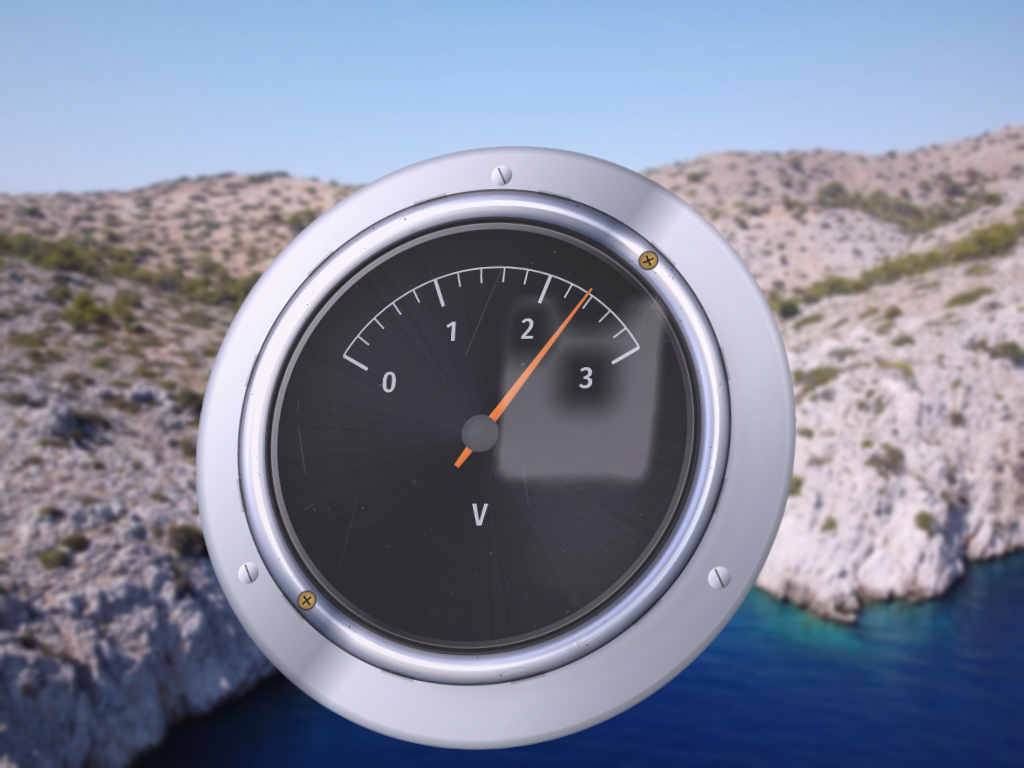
2.4
